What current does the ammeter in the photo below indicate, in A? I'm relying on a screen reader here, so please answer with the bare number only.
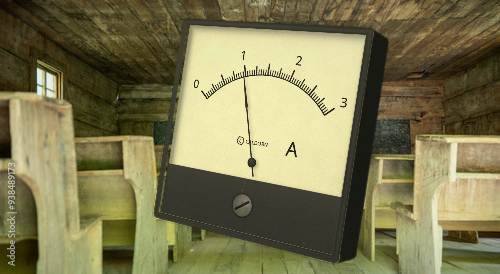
1
